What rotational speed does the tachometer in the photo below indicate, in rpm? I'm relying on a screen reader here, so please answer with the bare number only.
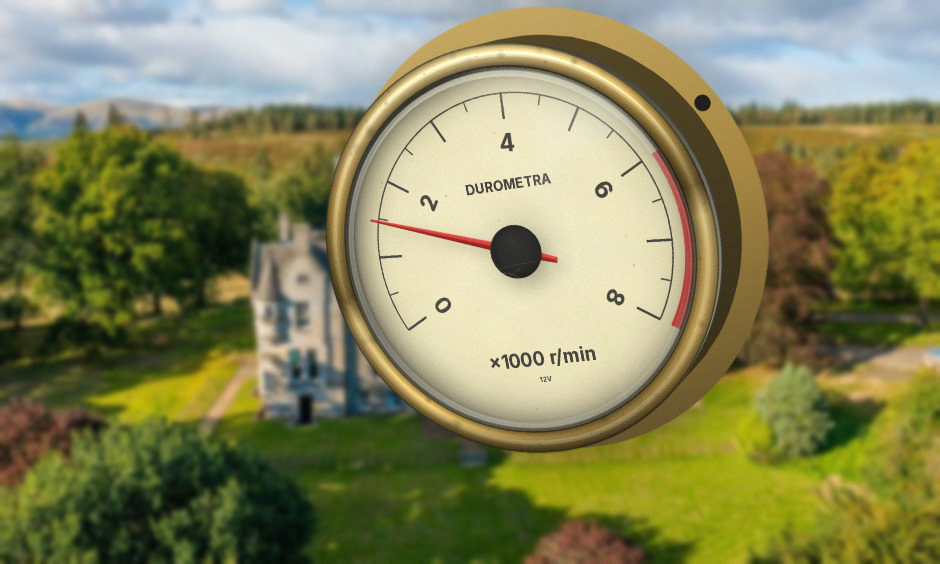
1500
